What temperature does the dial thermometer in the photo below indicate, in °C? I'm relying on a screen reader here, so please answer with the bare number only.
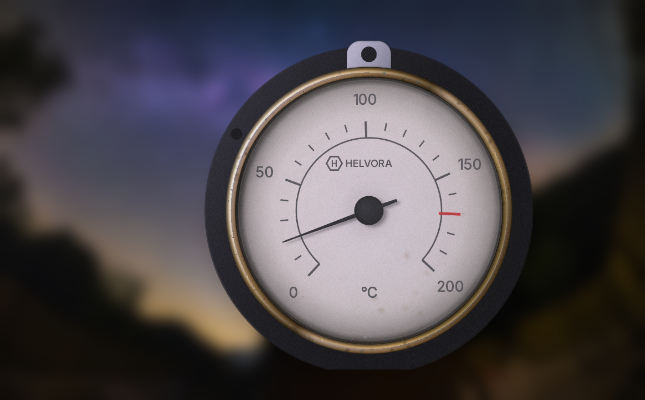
20
